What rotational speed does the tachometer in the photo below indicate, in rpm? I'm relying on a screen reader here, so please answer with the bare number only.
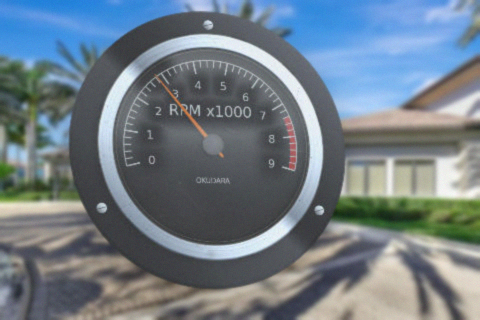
2800
